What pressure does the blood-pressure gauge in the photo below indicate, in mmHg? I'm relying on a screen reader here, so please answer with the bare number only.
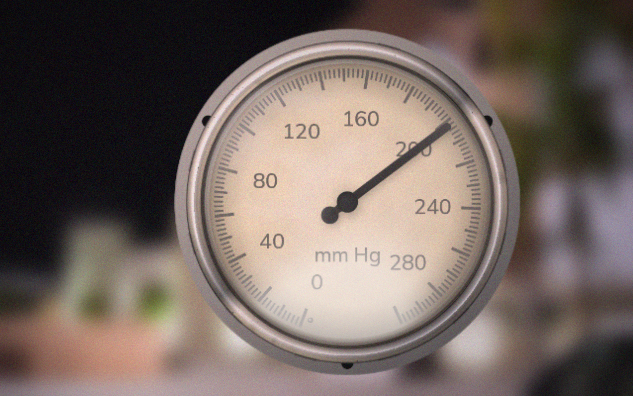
202
